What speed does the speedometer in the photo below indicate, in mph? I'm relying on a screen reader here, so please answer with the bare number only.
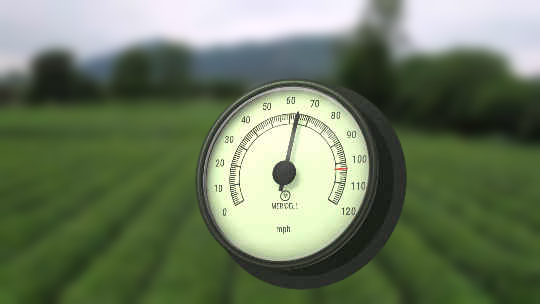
65
